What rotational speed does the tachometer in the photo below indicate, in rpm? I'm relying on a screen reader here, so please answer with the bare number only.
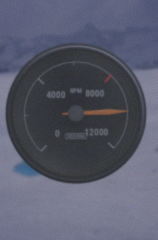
10000
